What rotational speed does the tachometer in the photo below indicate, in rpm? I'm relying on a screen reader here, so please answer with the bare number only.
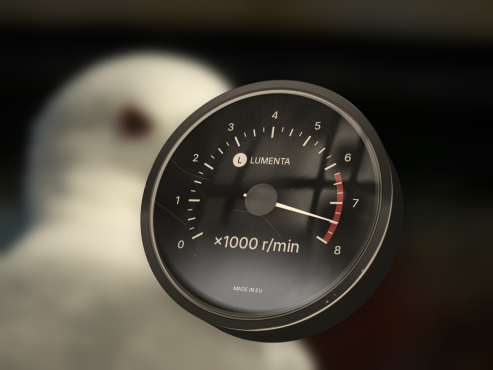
7500
